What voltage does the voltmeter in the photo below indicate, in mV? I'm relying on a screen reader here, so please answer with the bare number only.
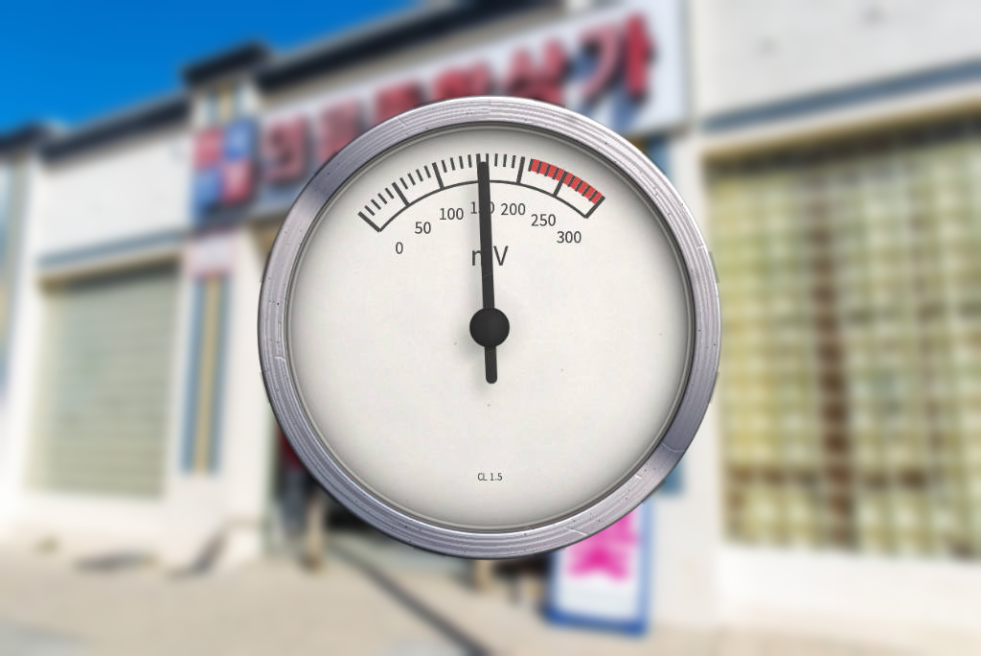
155
